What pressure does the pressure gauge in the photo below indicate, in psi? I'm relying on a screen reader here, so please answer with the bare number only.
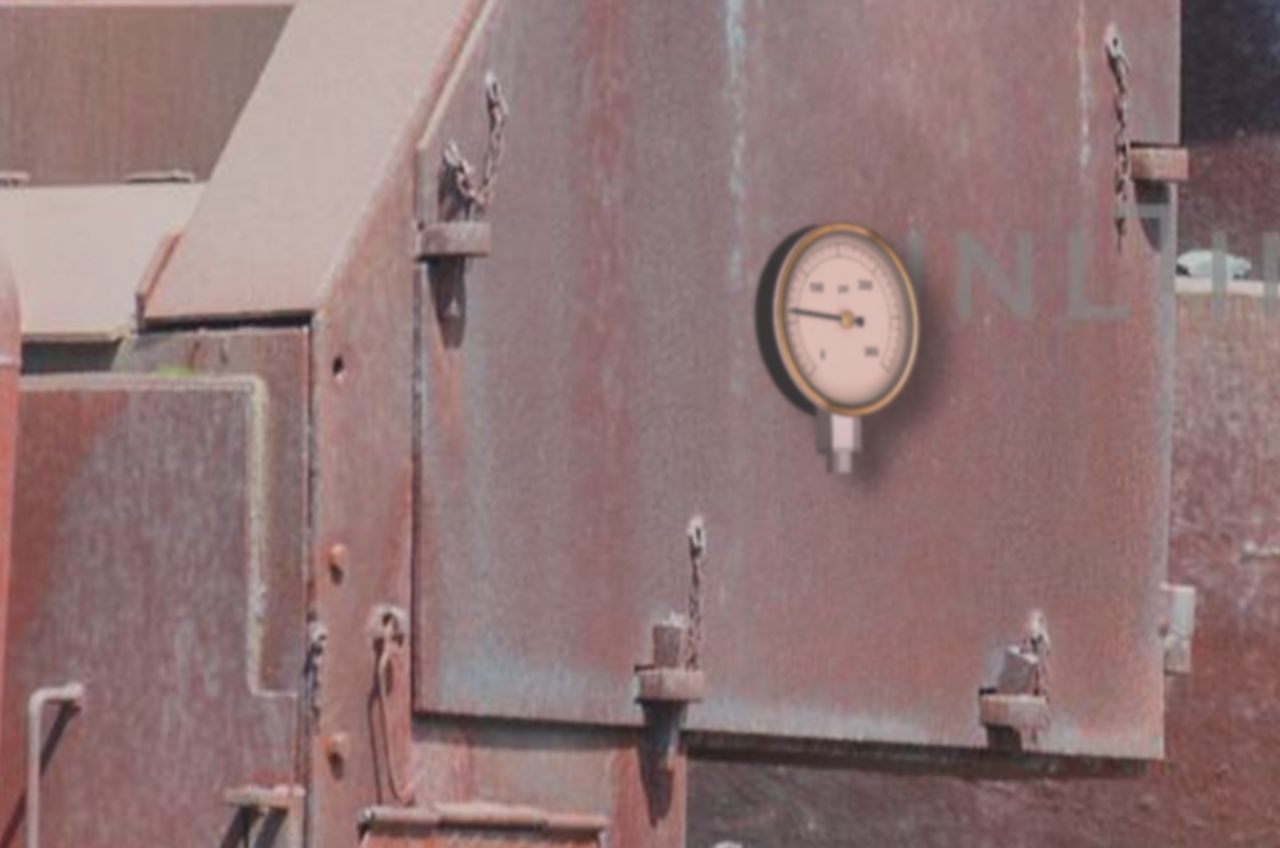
60
